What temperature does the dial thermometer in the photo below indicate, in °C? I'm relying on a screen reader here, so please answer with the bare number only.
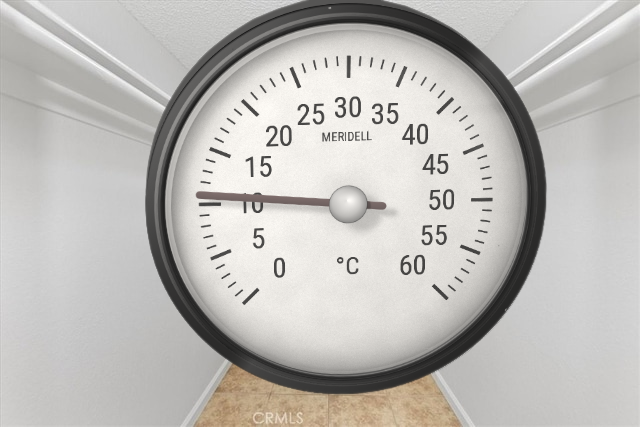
11
